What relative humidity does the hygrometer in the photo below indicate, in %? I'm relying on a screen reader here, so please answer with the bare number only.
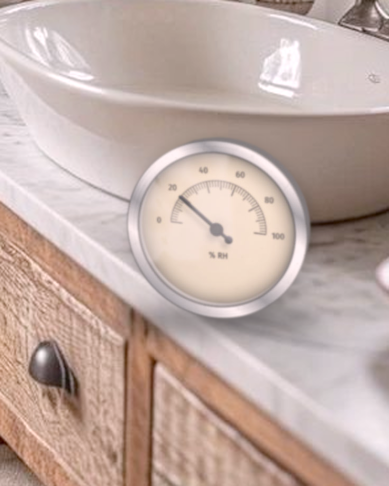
20
